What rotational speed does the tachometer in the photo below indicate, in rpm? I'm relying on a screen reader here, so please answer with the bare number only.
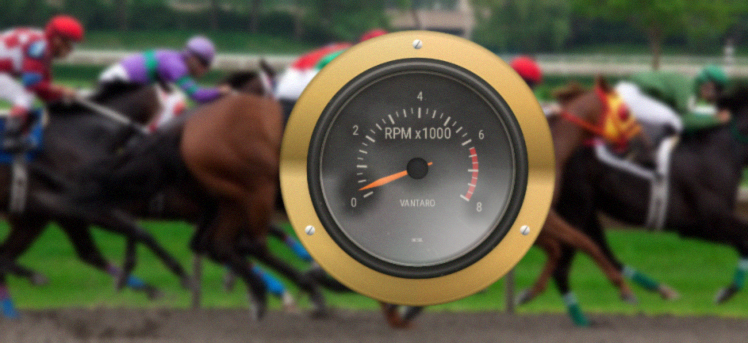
250
